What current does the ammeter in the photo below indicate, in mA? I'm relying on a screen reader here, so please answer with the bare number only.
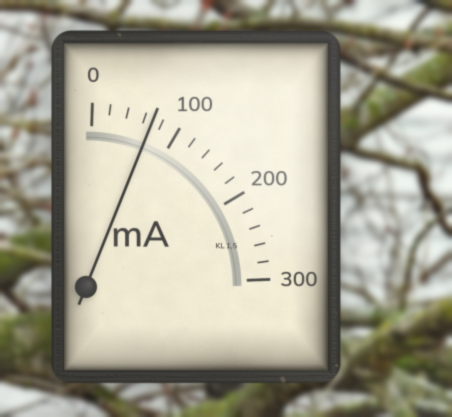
70
